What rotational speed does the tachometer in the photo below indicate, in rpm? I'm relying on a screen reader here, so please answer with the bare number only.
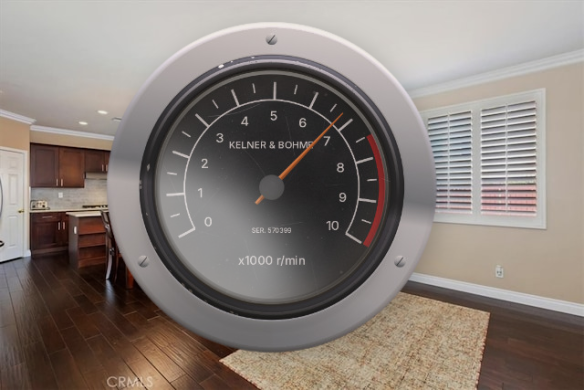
6750
